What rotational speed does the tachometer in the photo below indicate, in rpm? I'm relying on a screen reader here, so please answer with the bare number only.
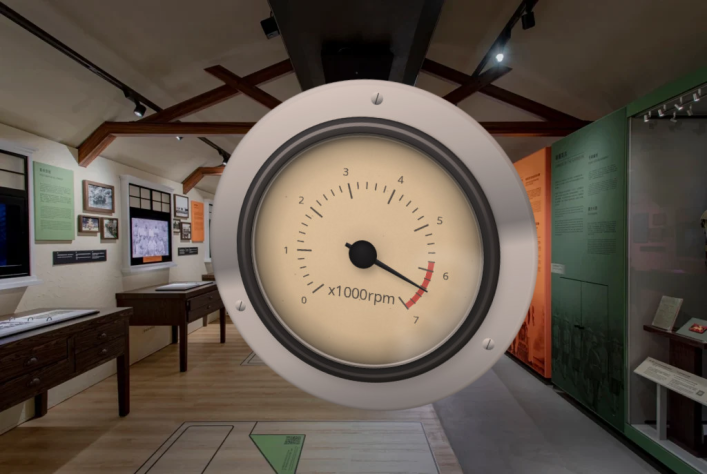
6400
